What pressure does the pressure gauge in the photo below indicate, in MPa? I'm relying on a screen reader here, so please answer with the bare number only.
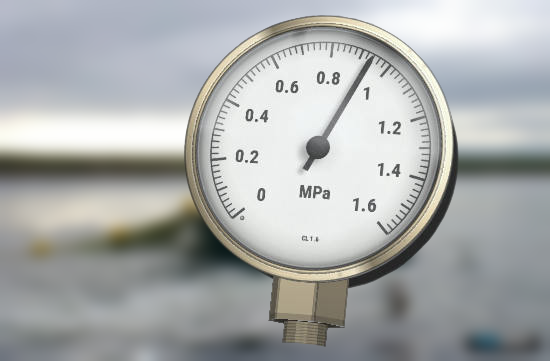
0.94
